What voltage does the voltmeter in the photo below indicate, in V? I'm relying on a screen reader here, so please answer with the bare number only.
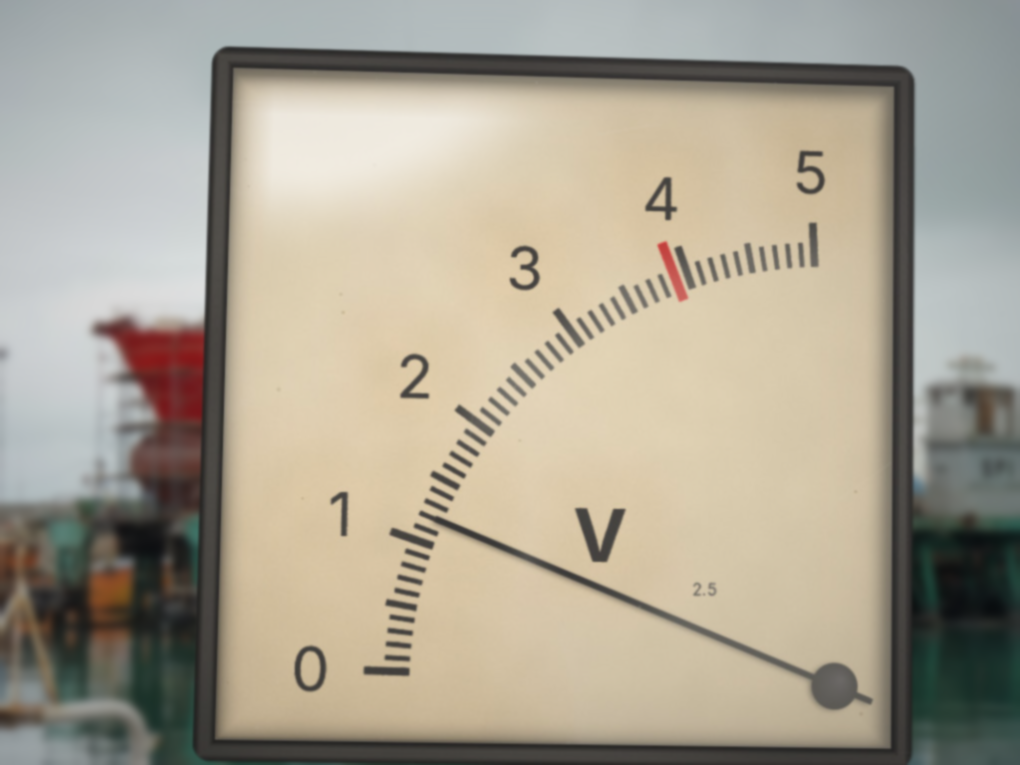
1.2
